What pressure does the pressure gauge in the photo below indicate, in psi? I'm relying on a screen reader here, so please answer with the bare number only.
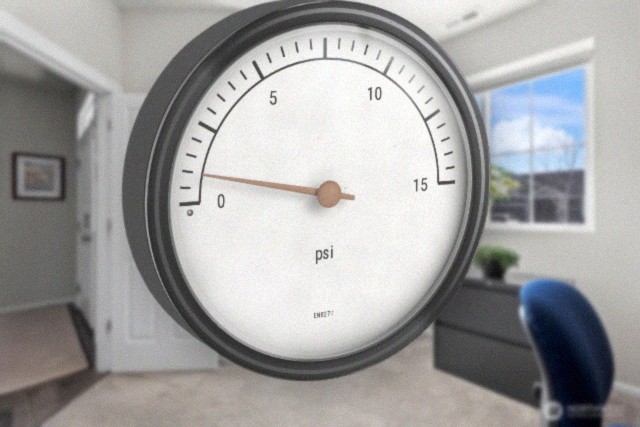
1
